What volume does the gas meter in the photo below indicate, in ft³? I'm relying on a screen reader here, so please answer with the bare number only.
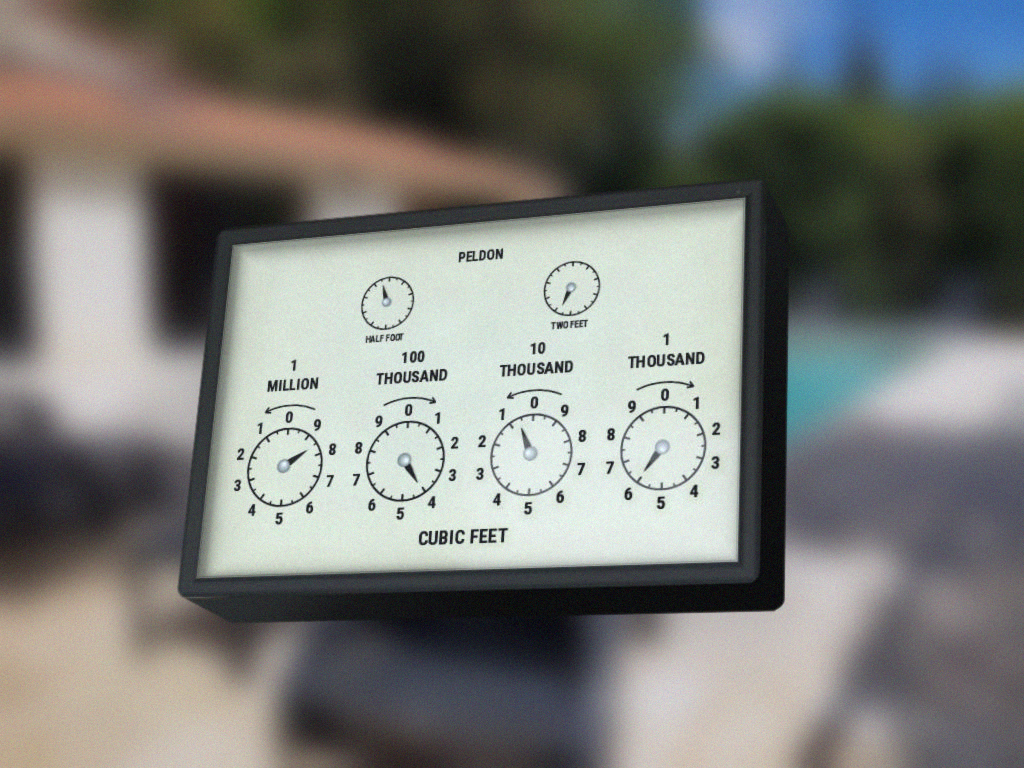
840600
